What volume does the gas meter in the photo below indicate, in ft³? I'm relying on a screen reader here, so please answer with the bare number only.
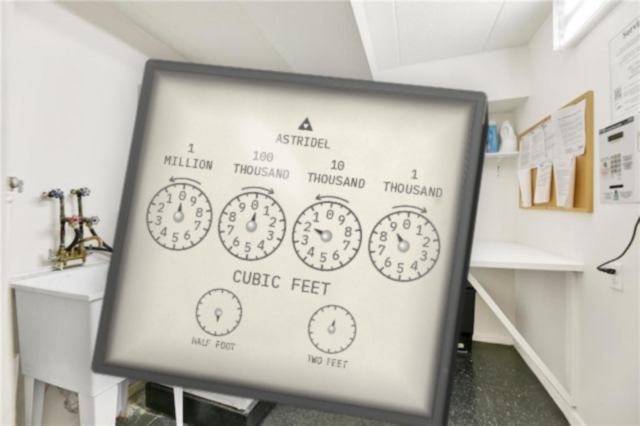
1900
